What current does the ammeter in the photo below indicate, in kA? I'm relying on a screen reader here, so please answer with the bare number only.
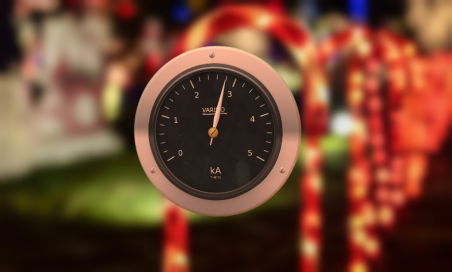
2.8
